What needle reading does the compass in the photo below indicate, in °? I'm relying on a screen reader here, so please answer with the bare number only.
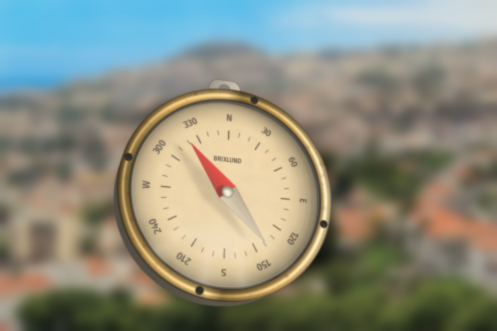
320
